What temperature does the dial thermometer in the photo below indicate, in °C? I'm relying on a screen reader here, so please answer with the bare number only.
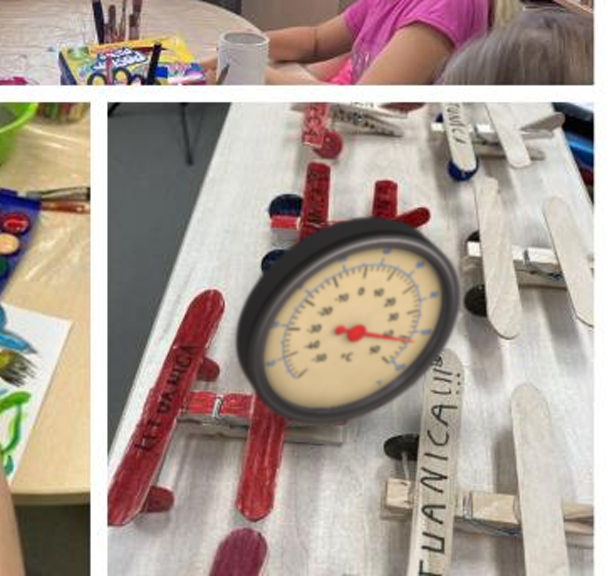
40
